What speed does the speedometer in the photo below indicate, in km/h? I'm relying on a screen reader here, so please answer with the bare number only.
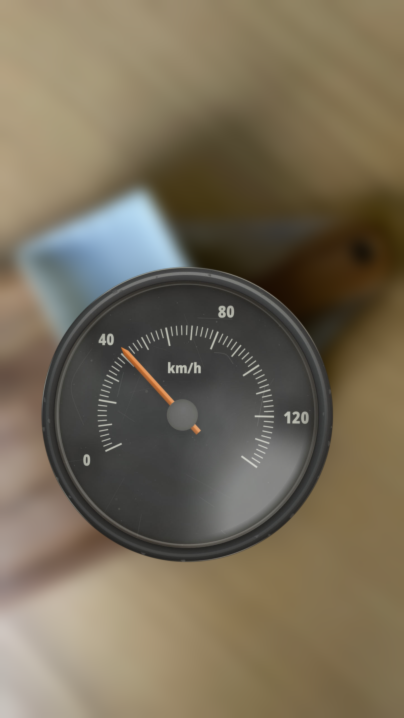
42
